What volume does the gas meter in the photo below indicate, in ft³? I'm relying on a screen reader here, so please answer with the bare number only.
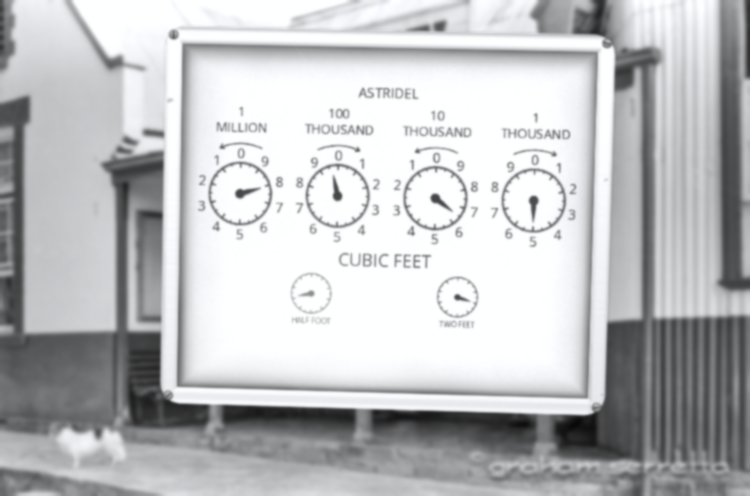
796500
